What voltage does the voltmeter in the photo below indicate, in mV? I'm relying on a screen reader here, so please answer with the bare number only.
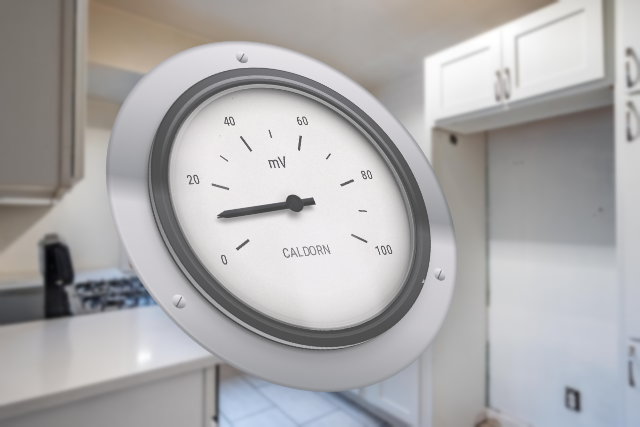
10
